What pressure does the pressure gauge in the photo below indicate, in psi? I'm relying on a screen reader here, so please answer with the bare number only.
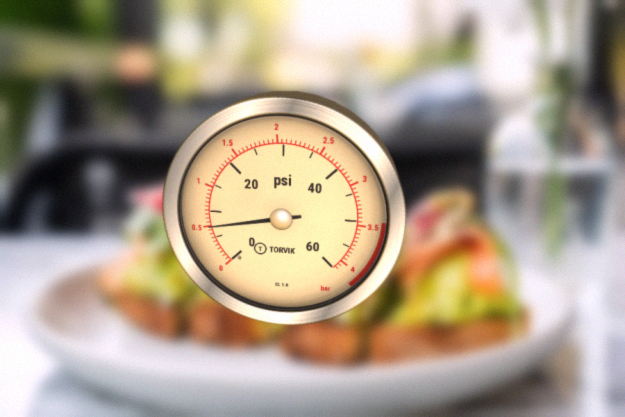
7.5
